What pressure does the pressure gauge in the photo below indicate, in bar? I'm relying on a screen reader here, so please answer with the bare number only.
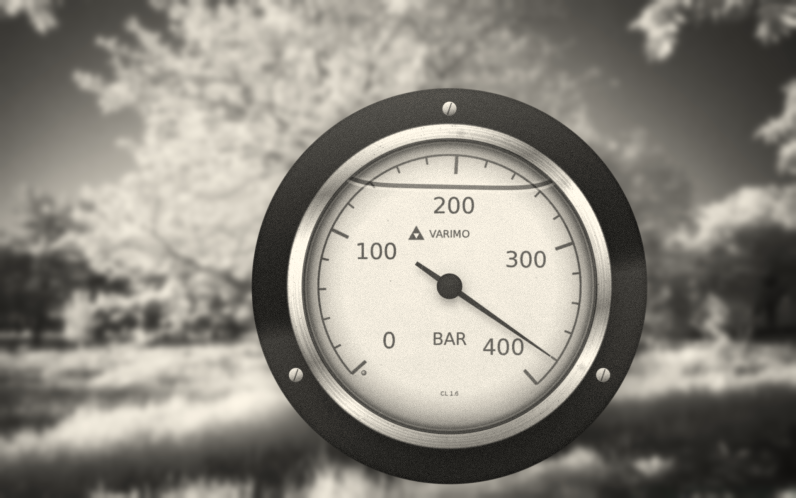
380
